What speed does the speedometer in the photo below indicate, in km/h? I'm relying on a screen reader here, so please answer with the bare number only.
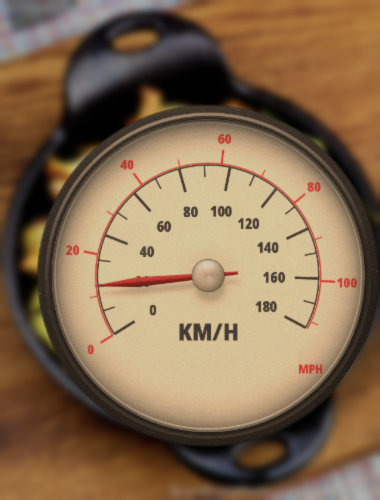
20
